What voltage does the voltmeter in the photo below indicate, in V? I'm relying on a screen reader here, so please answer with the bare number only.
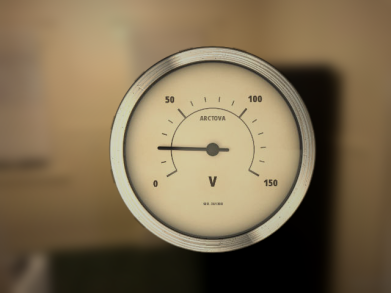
20
